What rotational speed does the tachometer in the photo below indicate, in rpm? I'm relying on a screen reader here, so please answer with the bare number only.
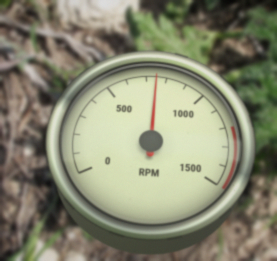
750
